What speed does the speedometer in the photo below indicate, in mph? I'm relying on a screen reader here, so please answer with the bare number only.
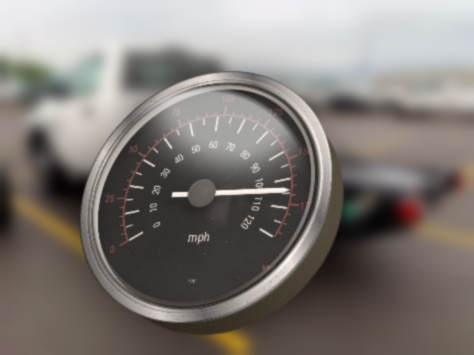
105
